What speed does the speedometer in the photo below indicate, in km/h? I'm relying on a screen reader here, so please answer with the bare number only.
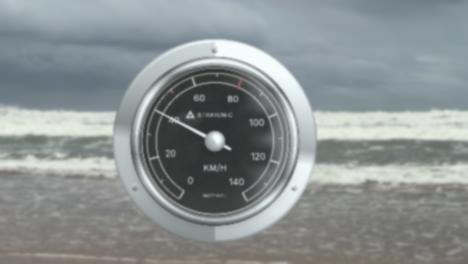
40
